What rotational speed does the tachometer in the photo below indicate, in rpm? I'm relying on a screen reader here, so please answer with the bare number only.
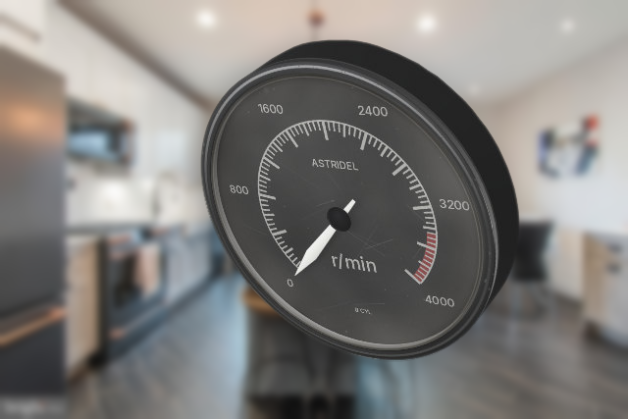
0
